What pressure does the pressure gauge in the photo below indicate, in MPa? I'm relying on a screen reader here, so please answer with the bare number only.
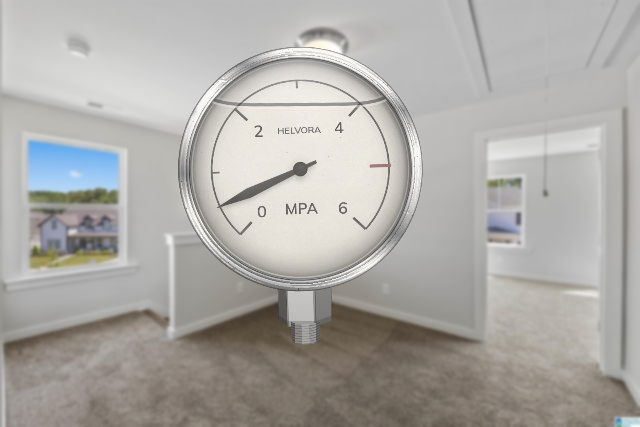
0.5
